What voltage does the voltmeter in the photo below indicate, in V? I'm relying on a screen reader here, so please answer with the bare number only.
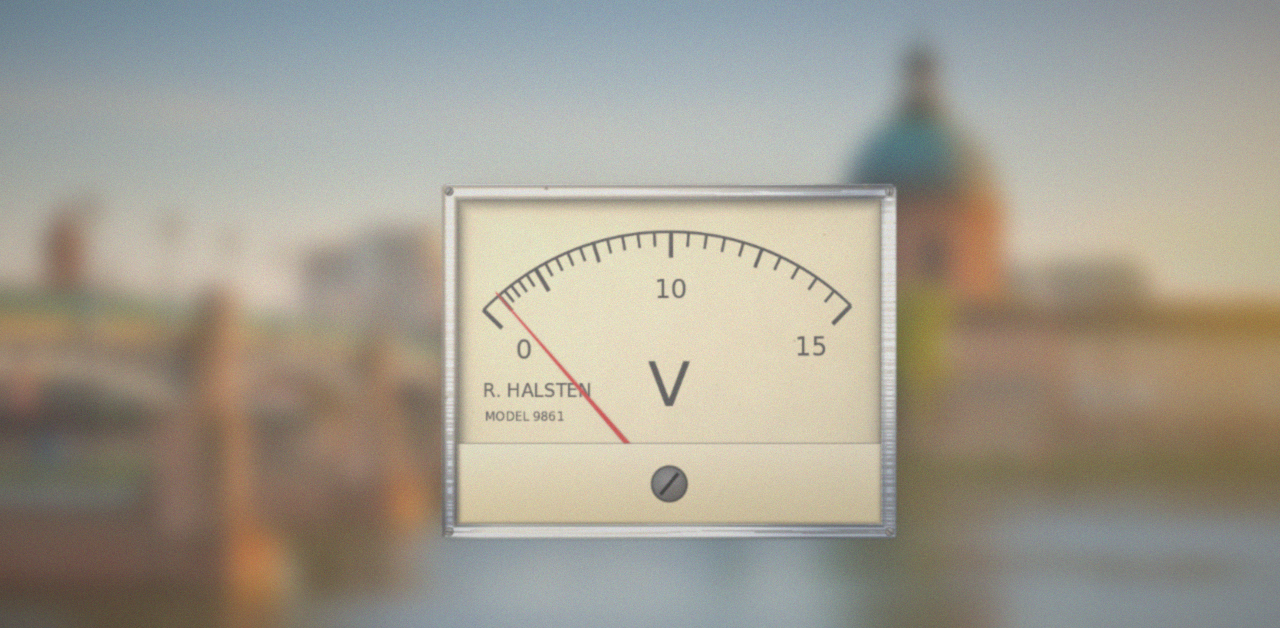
2.5
